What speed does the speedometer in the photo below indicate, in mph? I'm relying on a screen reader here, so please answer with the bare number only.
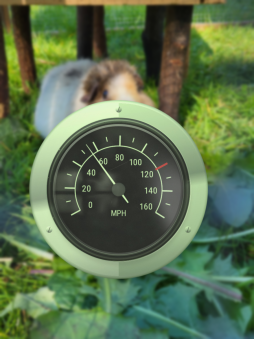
55
